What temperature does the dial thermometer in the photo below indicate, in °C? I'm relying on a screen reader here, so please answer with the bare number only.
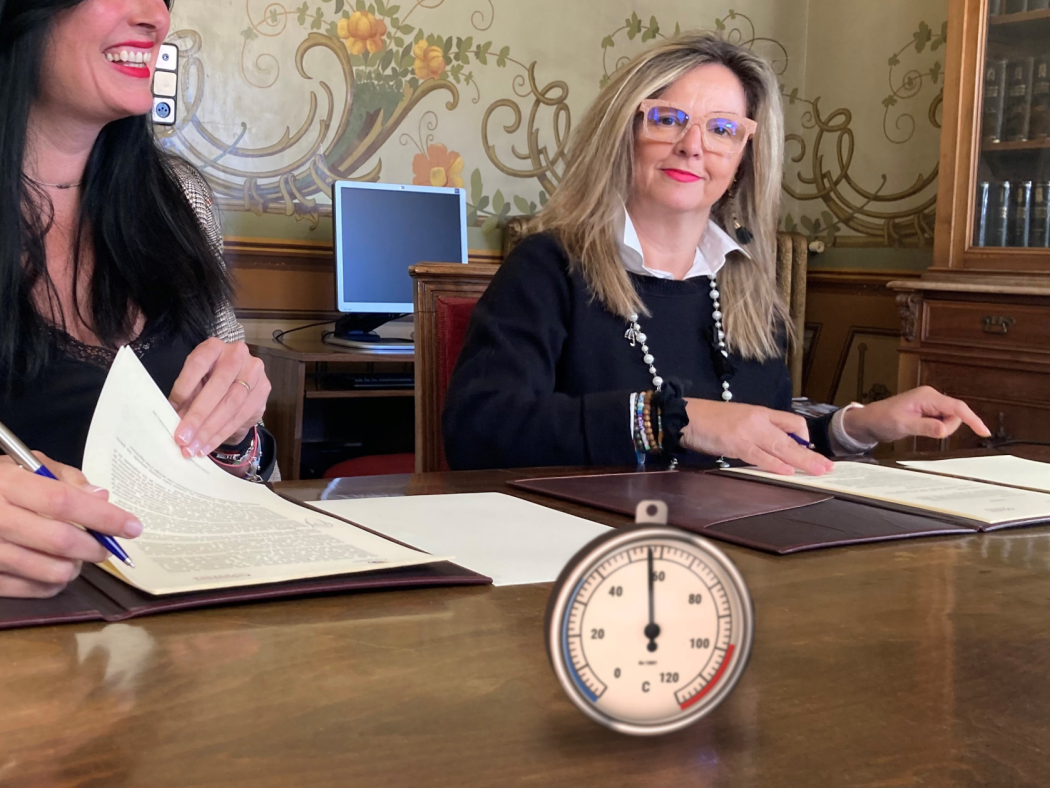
56
